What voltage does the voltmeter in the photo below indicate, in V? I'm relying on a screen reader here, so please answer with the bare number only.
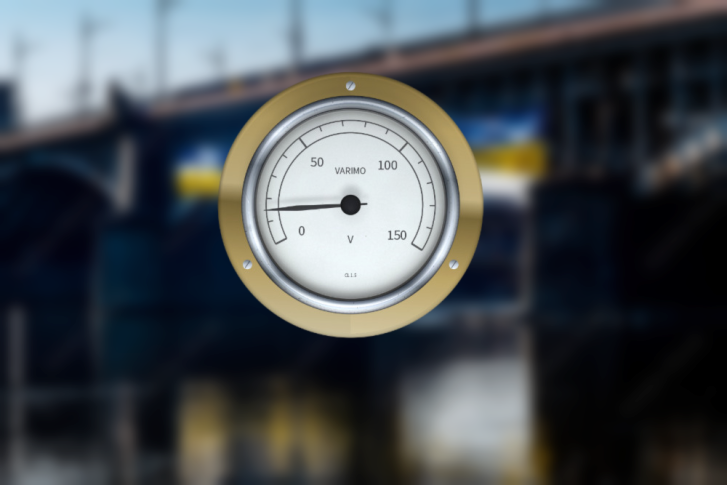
15
